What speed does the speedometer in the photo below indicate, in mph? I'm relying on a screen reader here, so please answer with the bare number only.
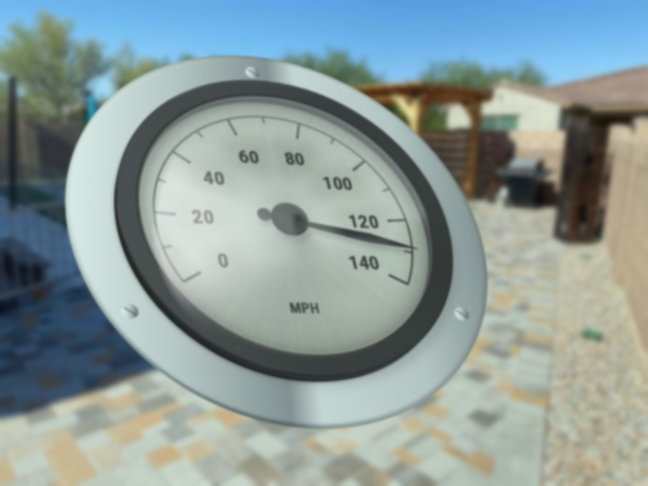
130
